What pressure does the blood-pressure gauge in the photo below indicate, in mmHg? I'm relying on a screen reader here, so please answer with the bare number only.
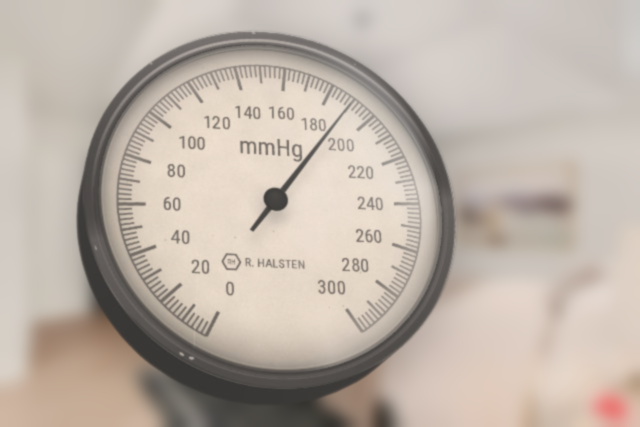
190
